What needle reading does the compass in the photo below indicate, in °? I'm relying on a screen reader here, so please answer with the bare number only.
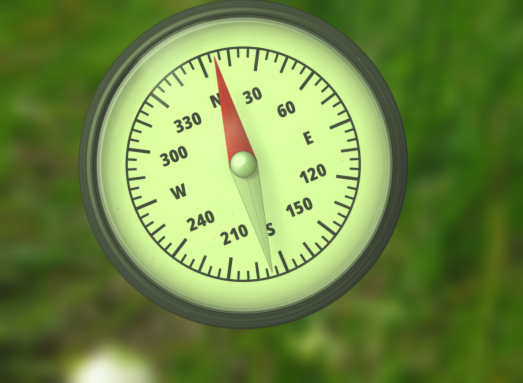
7.5
